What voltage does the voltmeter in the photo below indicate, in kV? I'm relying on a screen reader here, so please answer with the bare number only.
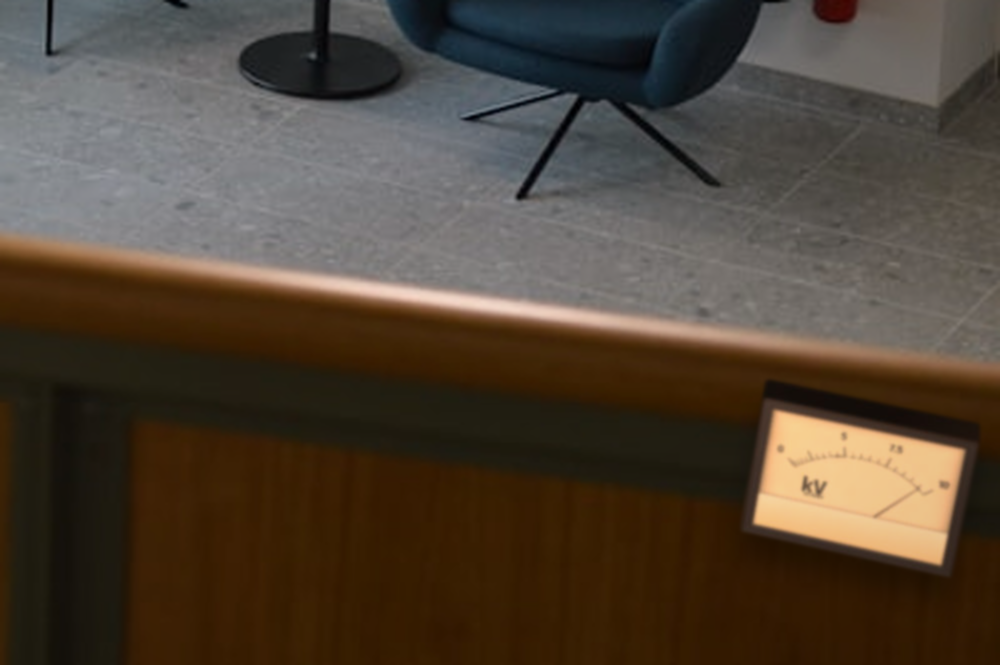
9.5
